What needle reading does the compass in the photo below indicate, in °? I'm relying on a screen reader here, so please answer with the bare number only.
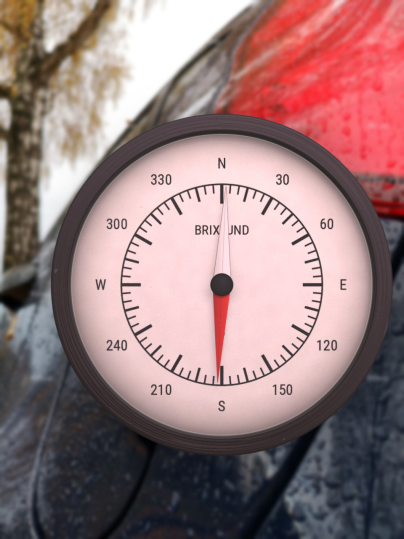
182.5
